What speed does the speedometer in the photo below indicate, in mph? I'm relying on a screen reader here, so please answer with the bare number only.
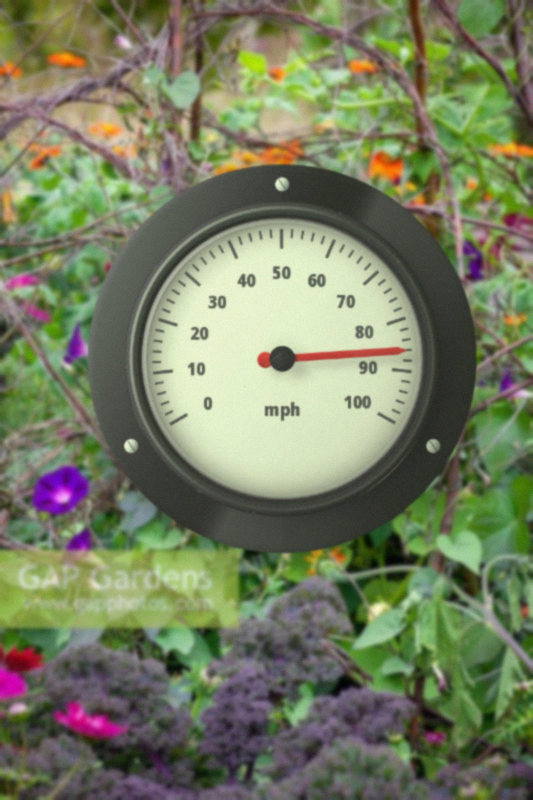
86
